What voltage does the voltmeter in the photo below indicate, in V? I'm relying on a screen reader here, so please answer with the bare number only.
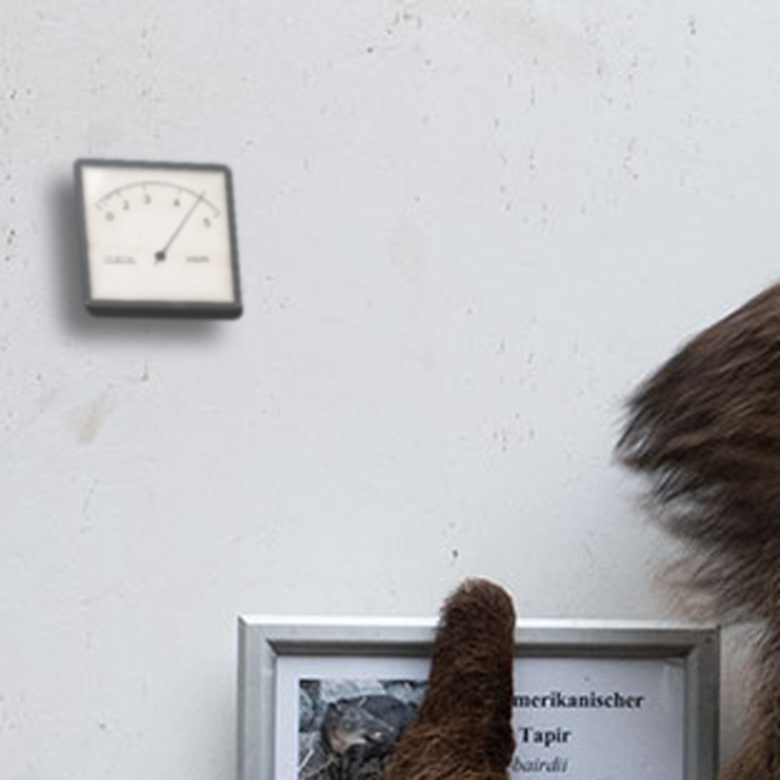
4.5
